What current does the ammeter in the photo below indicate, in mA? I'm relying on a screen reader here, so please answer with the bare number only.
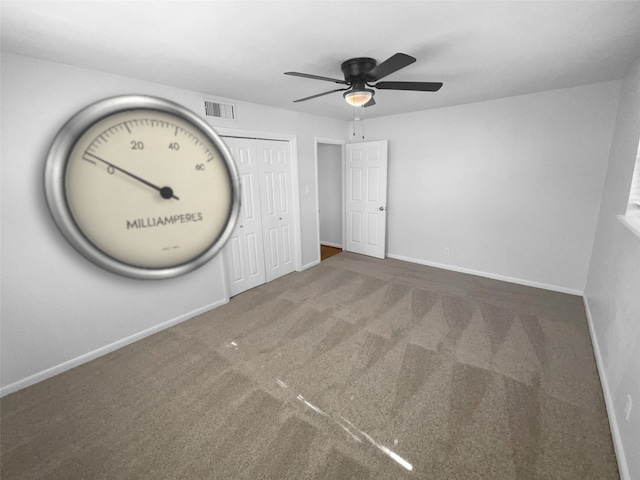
2
